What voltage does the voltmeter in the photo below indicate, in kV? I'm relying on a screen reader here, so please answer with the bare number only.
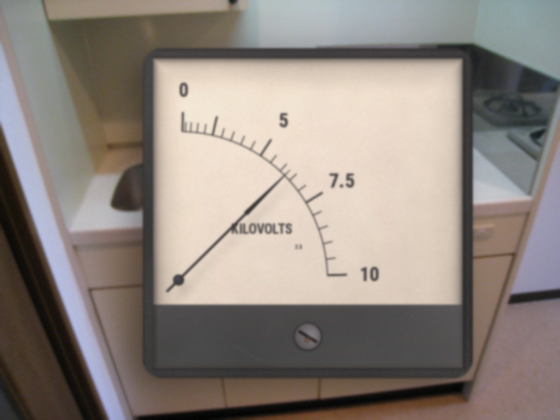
6.25
